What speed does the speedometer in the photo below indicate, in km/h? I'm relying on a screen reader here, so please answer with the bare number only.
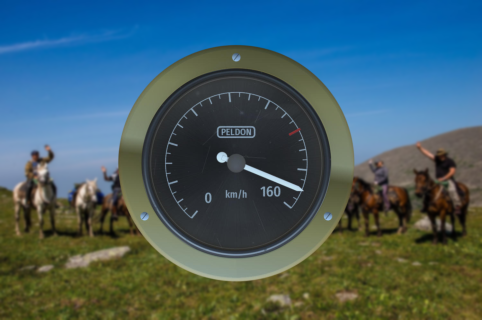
150
